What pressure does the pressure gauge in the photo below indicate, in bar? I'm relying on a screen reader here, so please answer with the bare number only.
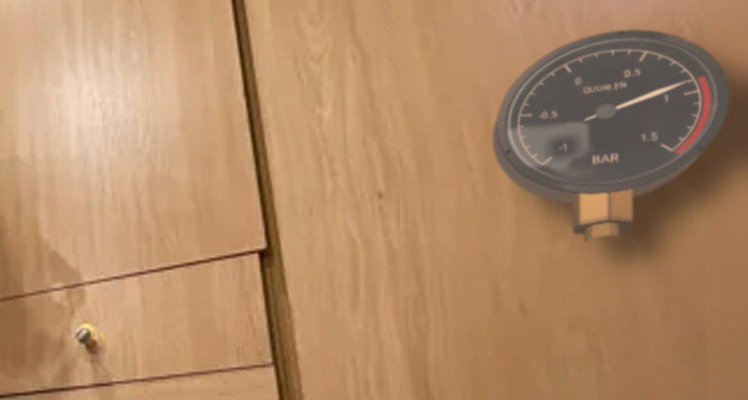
0.9
